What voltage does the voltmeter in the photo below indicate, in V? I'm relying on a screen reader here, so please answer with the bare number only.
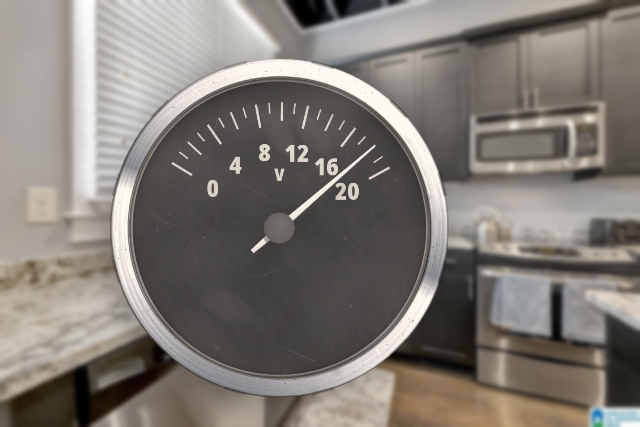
18
